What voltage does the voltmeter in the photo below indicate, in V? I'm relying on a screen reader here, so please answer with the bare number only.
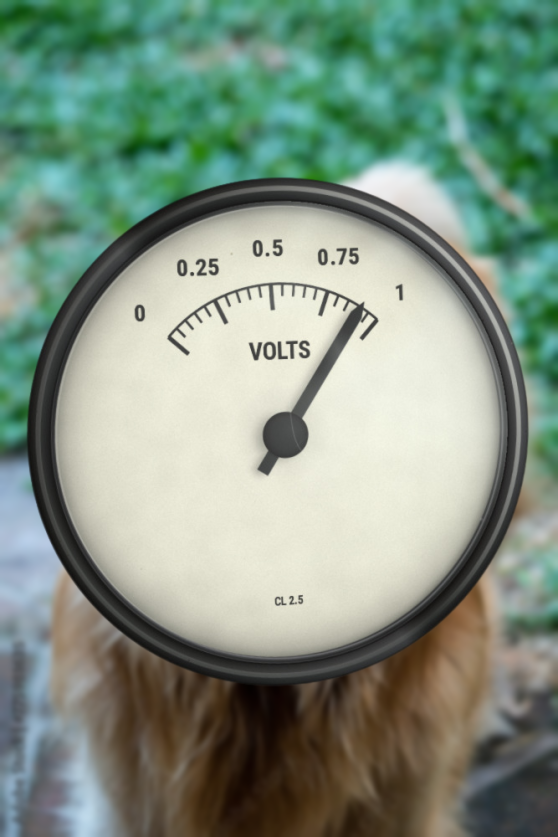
0.9
